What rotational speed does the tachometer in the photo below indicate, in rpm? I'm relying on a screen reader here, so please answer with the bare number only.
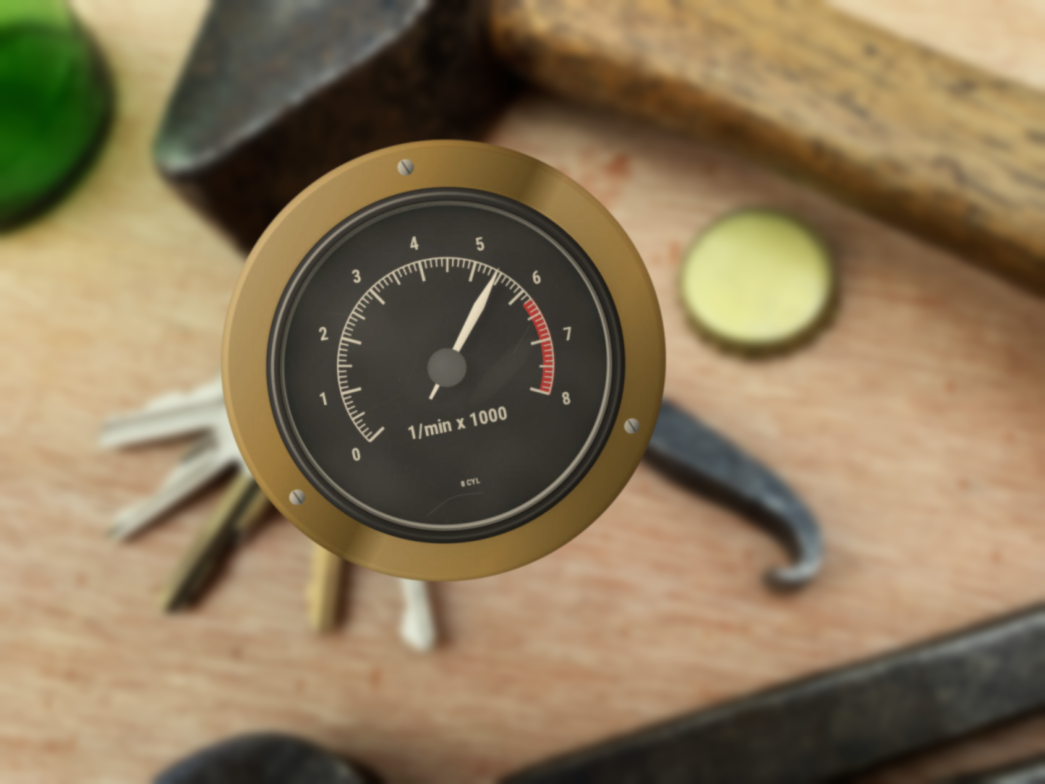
5400
